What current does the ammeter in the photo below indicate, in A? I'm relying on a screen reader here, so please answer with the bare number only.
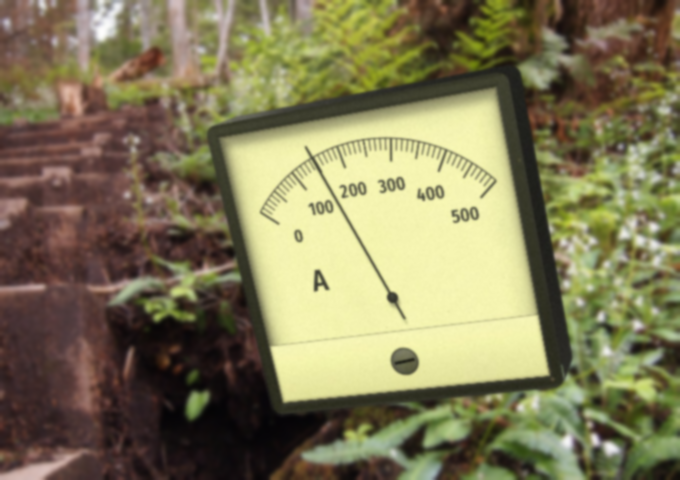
150
